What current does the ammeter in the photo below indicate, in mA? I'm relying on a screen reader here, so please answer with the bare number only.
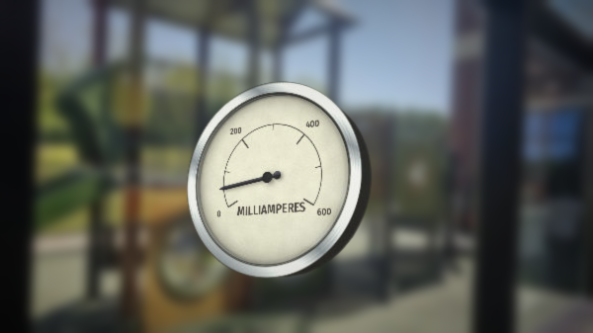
50
